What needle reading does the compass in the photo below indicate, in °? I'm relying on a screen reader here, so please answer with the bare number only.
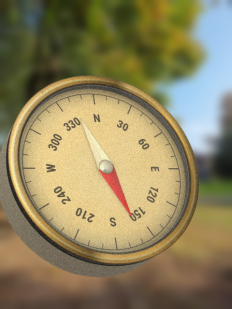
160
